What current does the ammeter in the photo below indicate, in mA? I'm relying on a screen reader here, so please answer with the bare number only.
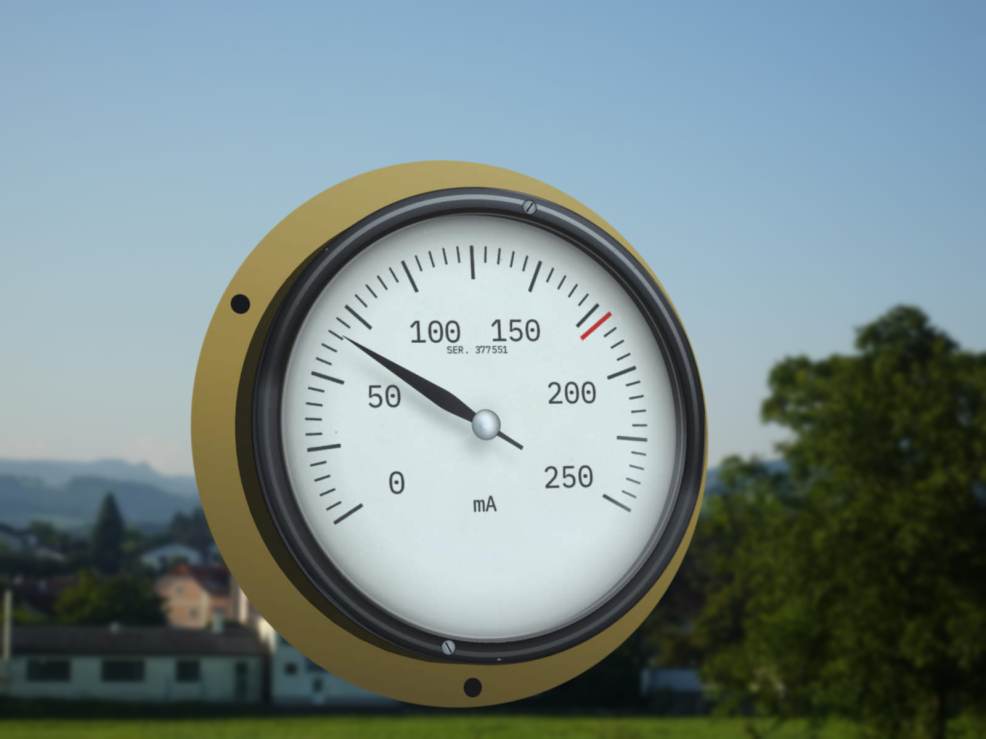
65
